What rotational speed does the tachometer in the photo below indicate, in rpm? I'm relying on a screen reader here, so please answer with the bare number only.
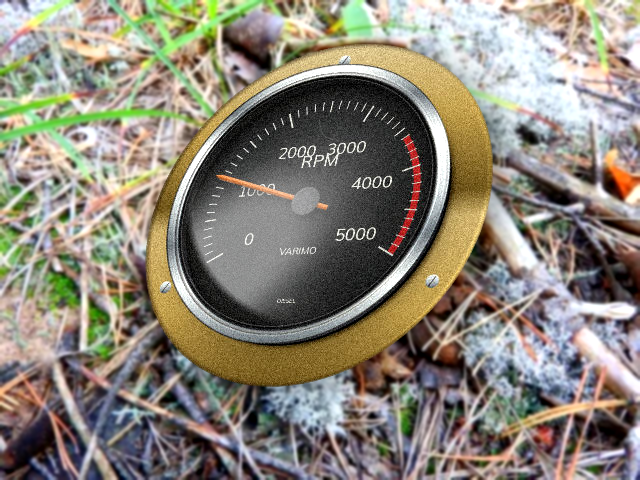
1000
